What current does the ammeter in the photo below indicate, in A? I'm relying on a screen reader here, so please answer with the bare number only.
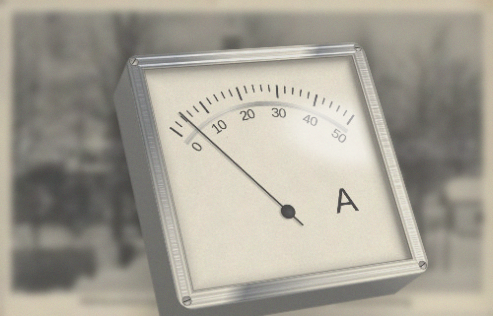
4
